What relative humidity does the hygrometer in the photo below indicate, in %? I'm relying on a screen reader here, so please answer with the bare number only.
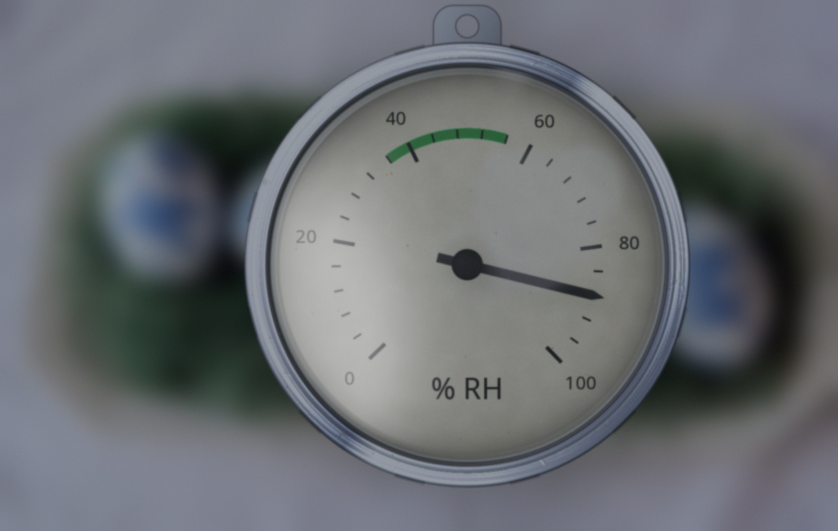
88
